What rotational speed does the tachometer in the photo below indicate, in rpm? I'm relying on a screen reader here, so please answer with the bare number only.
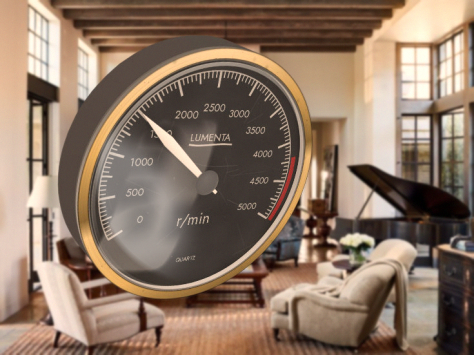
1500
